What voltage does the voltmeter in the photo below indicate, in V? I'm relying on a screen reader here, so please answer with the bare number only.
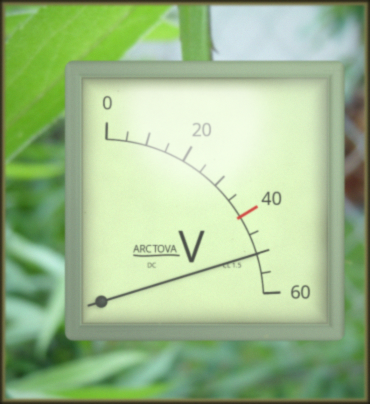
50
